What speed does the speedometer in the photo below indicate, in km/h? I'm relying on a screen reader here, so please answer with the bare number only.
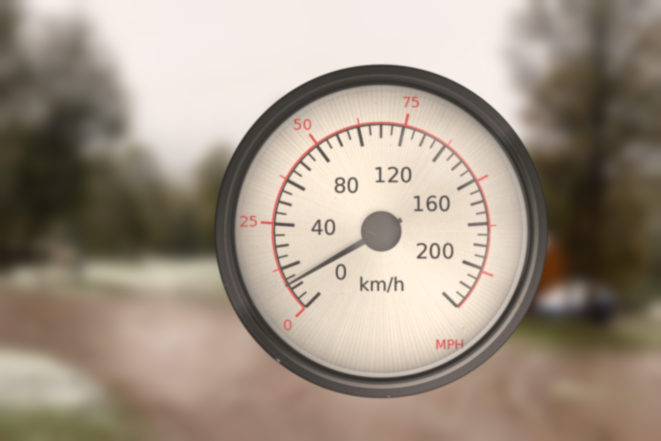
12.5
